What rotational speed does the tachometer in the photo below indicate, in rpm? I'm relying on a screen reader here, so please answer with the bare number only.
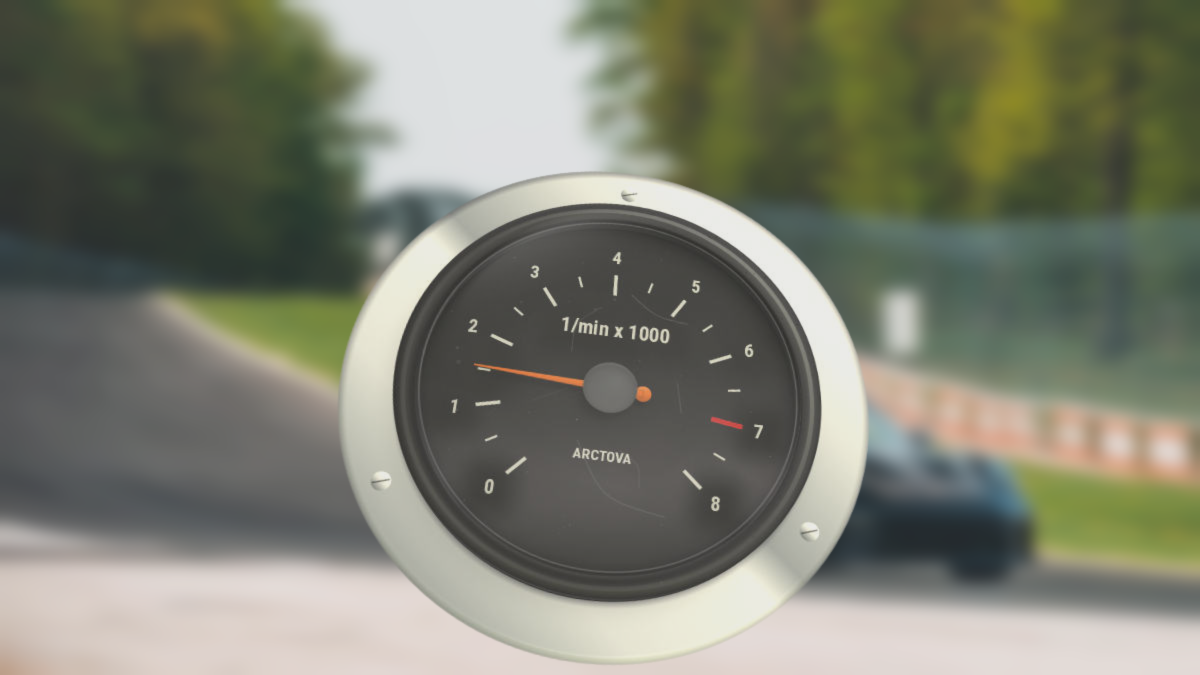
1500
